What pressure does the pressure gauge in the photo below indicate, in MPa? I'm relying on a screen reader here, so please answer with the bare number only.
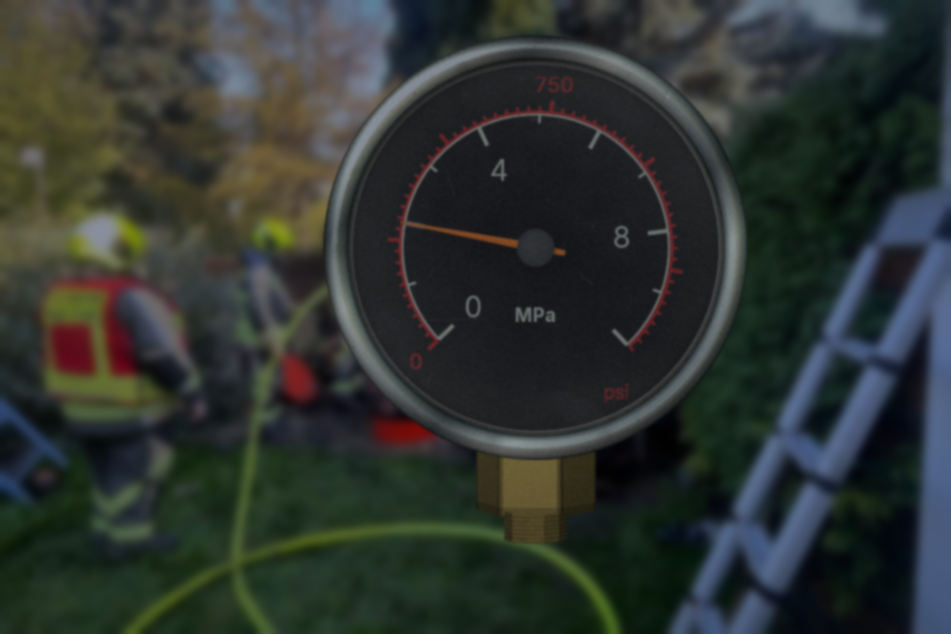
2
